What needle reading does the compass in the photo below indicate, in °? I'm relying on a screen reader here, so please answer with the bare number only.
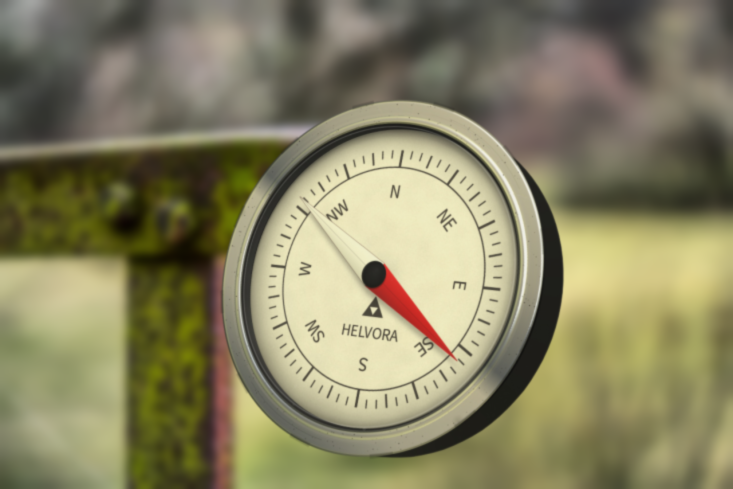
125
